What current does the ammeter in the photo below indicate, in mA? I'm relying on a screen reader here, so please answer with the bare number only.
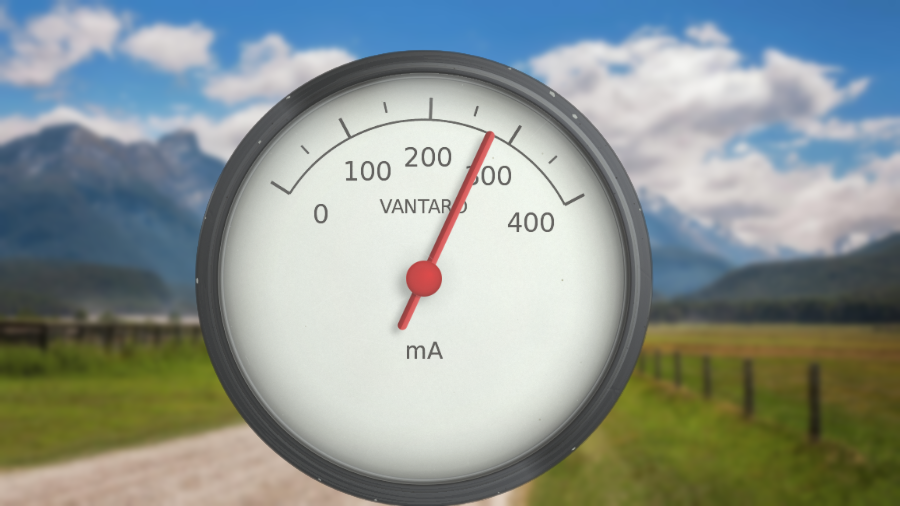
275
